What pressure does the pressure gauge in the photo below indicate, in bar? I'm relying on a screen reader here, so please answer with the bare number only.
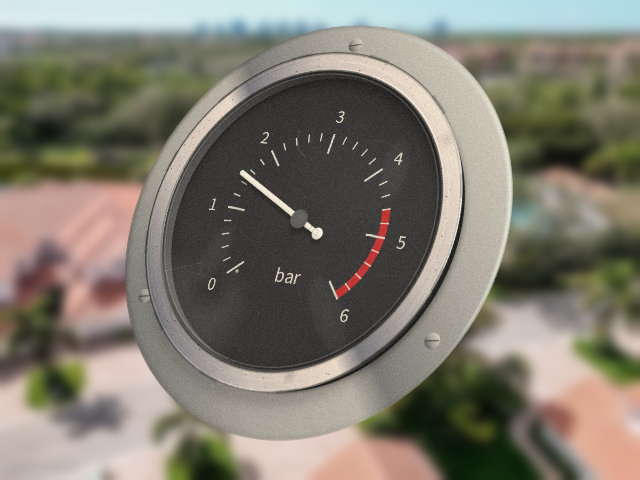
1.5
